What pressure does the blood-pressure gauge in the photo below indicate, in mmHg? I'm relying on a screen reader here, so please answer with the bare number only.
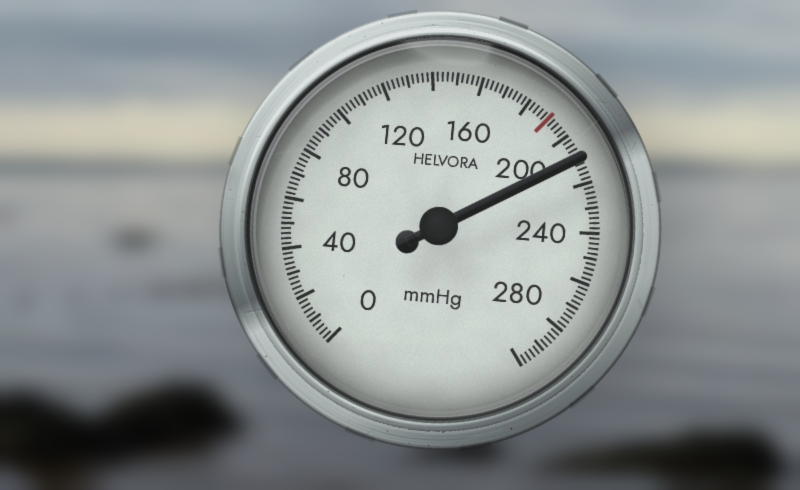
210
